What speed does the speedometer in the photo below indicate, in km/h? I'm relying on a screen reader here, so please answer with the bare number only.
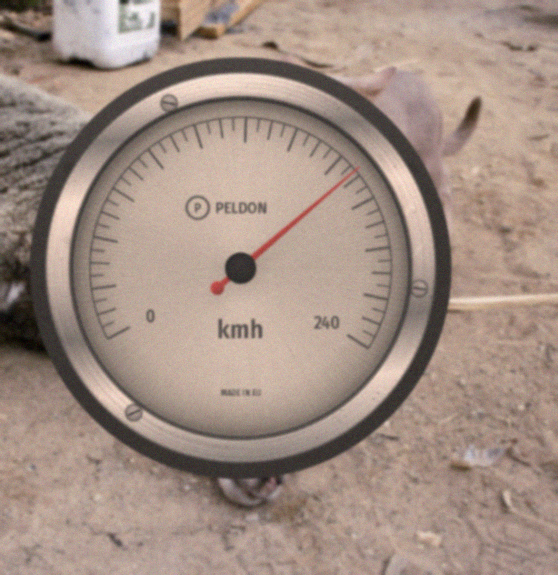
167.5
